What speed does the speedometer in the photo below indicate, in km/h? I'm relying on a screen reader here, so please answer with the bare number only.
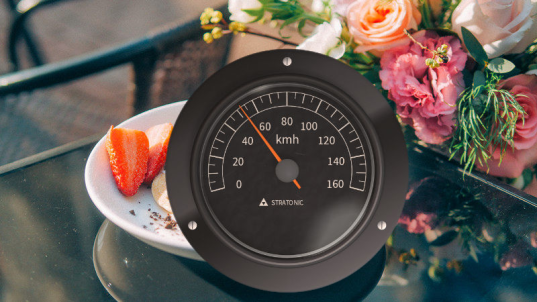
52.5
